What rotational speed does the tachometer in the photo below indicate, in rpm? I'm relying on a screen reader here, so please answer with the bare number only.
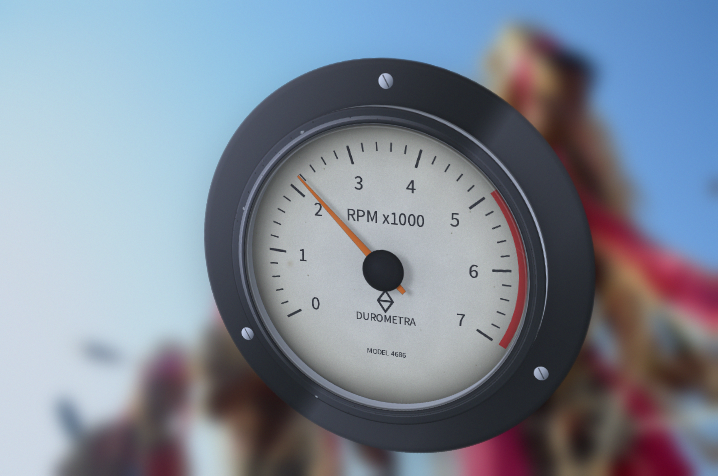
2200
